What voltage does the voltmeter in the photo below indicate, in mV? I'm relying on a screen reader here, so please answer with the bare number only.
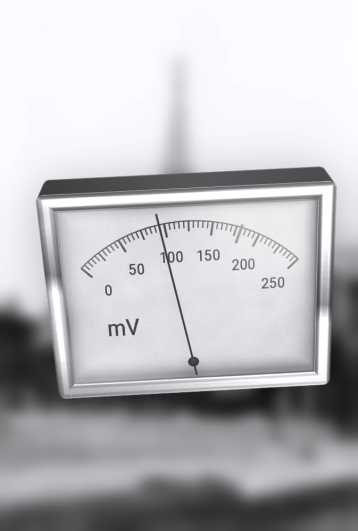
95
